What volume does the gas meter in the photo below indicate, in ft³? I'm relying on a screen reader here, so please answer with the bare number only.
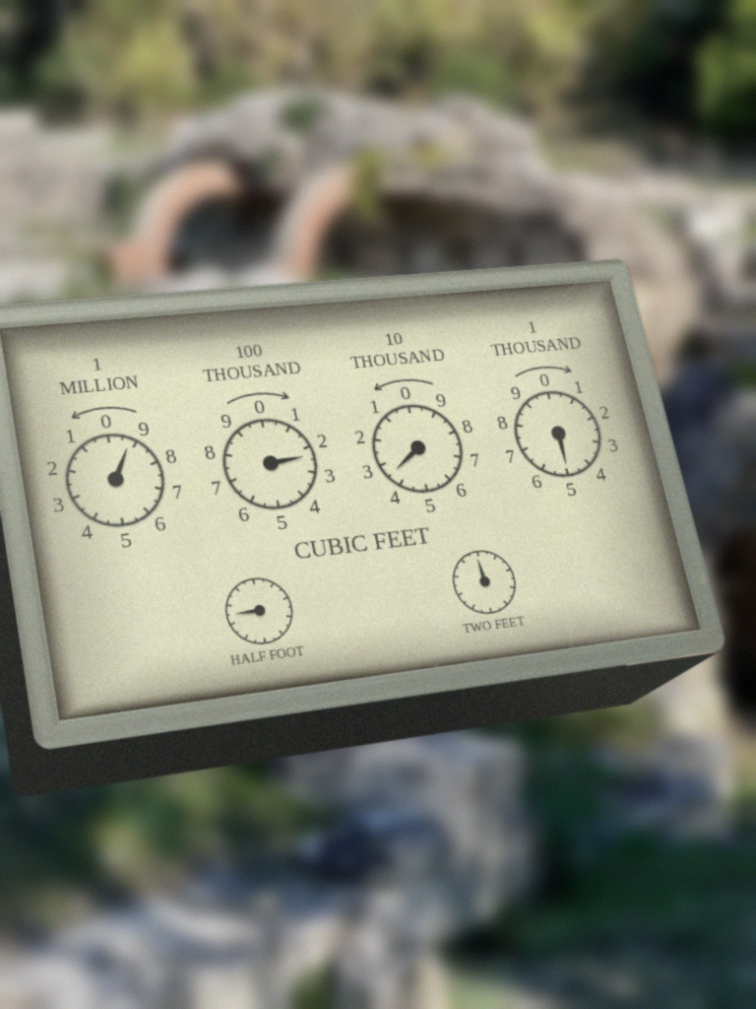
923500
